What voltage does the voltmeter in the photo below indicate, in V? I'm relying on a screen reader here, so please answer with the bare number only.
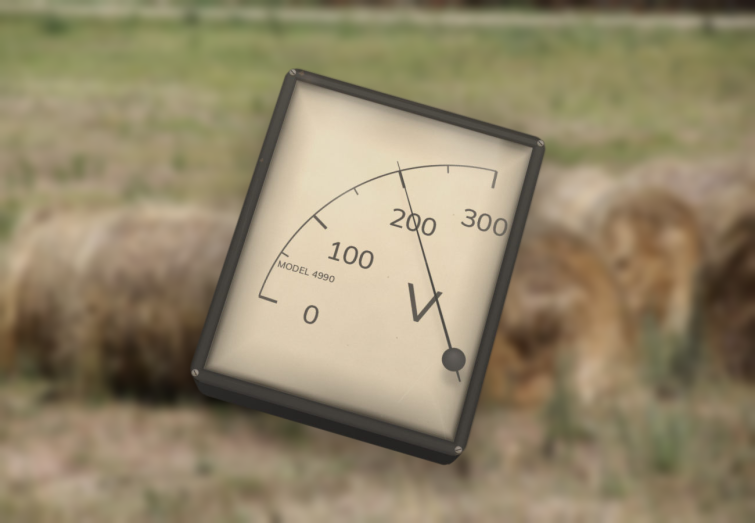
200
